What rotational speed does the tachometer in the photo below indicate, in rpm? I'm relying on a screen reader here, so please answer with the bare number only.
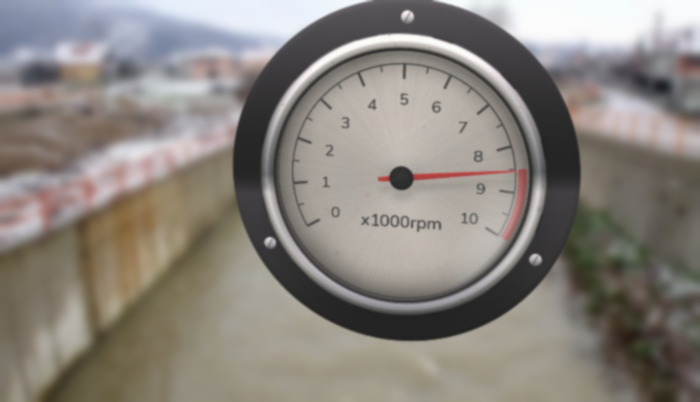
8500
